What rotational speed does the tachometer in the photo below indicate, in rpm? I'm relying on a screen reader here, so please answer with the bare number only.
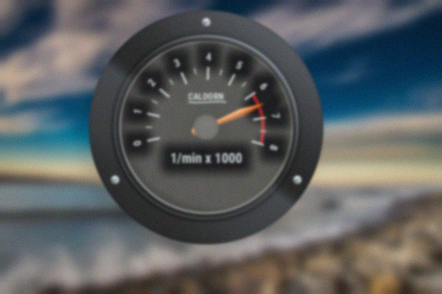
6500
